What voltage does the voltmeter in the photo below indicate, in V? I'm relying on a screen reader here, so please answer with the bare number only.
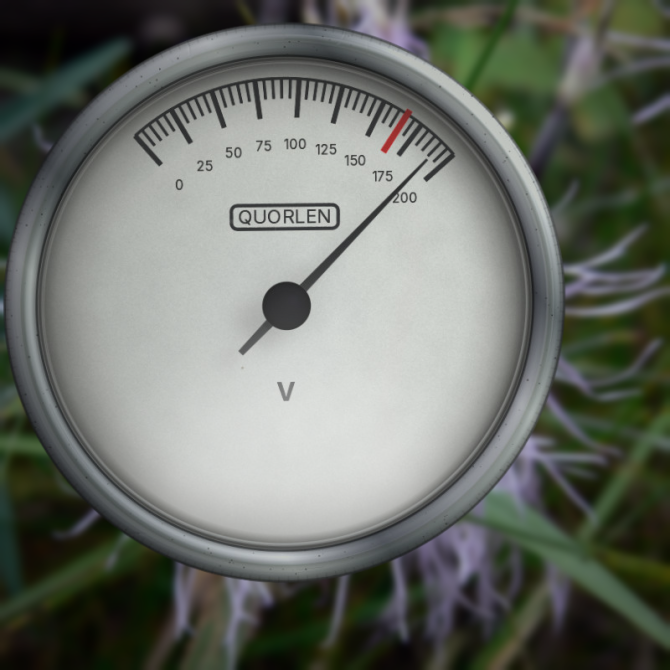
190
